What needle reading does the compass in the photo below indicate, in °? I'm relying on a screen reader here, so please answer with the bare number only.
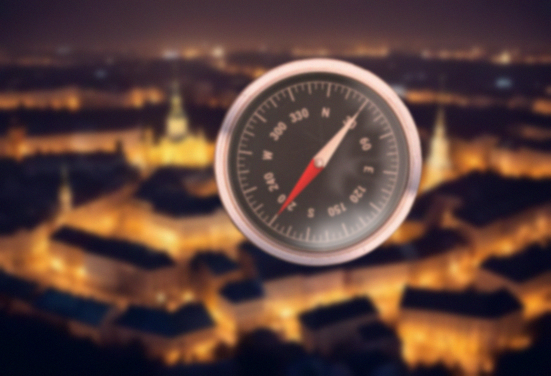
210
